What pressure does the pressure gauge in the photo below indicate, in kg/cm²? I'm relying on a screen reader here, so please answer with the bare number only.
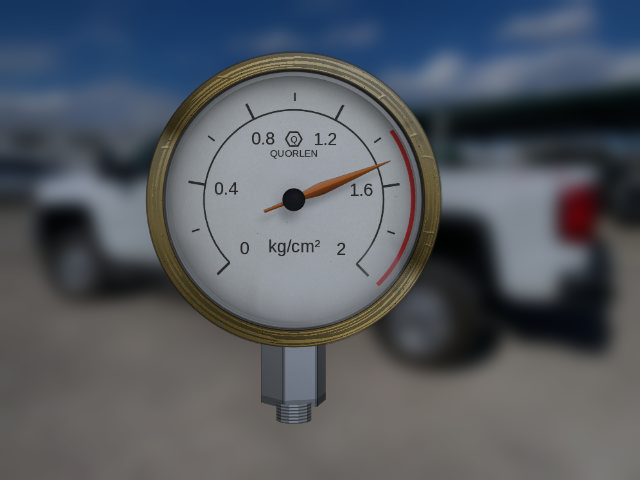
1.5
